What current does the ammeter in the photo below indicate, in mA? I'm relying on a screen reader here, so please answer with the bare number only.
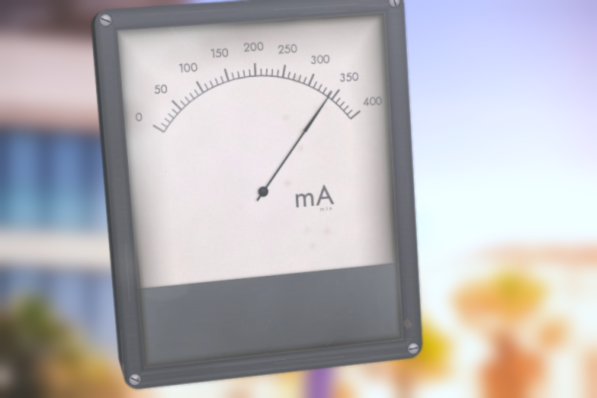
340
